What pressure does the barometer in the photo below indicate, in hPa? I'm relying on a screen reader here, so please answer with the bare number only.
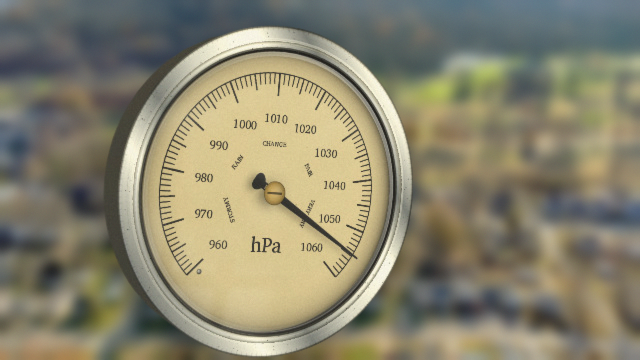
1055
